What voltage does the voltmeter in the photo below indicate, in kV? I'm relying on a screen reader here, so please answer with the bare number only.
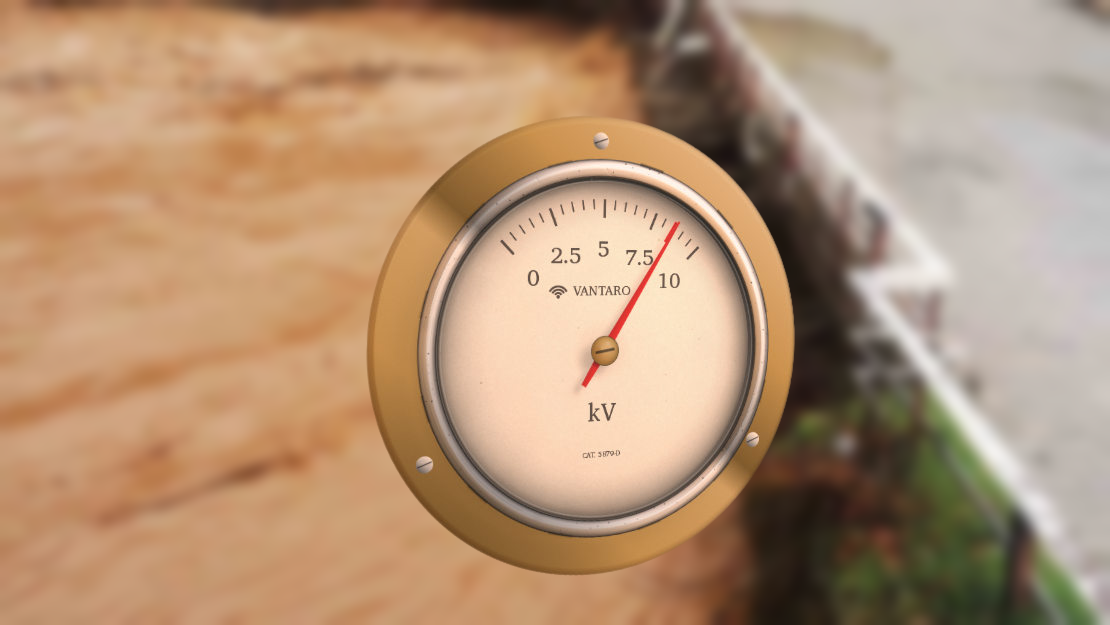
8.5
